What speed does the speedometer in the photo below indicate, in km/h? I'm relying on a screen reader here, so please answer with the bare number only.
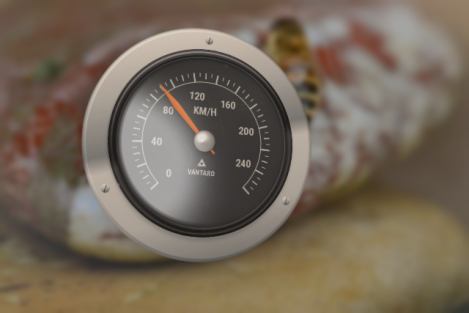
90
